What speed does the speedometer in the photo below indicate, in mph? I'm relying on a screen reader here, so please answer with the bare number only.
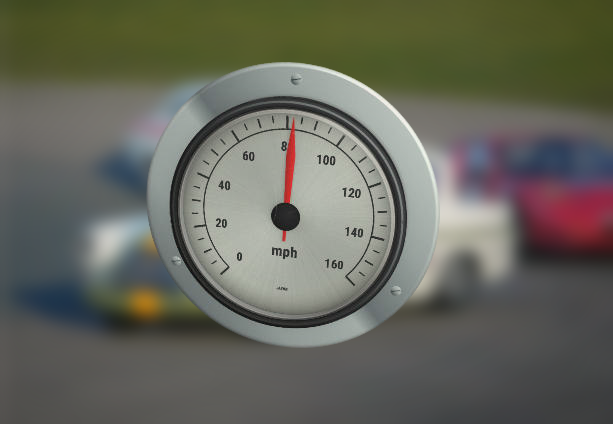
82.5
